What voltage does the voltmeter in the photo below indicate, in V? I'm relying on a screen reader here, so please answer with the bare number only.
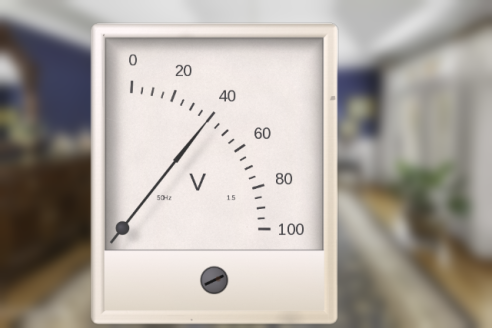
40
